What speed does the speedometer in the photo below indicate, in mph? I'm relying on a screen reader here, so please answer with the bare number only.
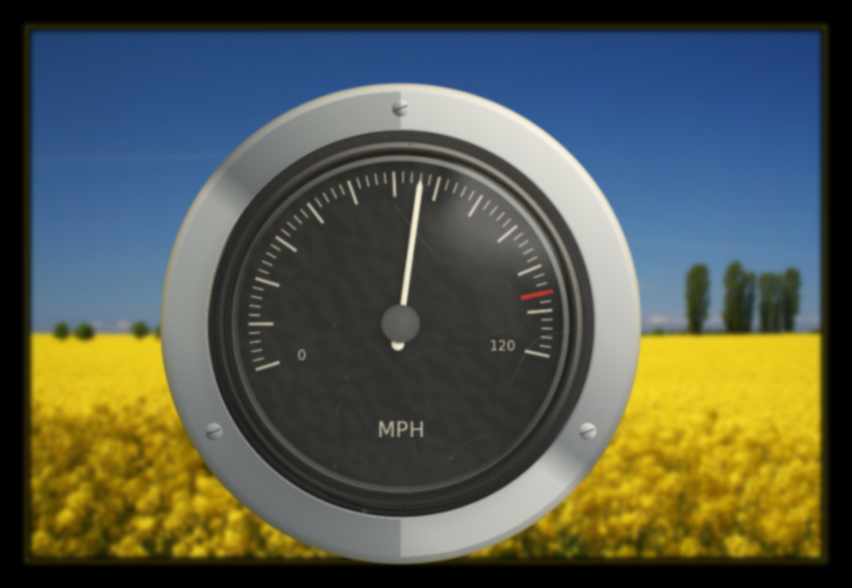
66
